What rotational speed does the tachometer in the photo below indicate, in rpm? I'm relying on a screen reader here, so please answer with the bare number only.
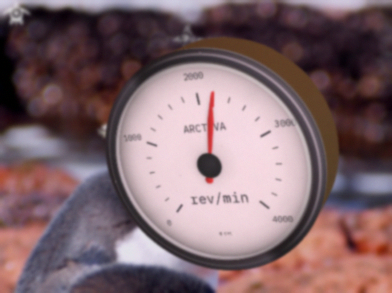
2200
